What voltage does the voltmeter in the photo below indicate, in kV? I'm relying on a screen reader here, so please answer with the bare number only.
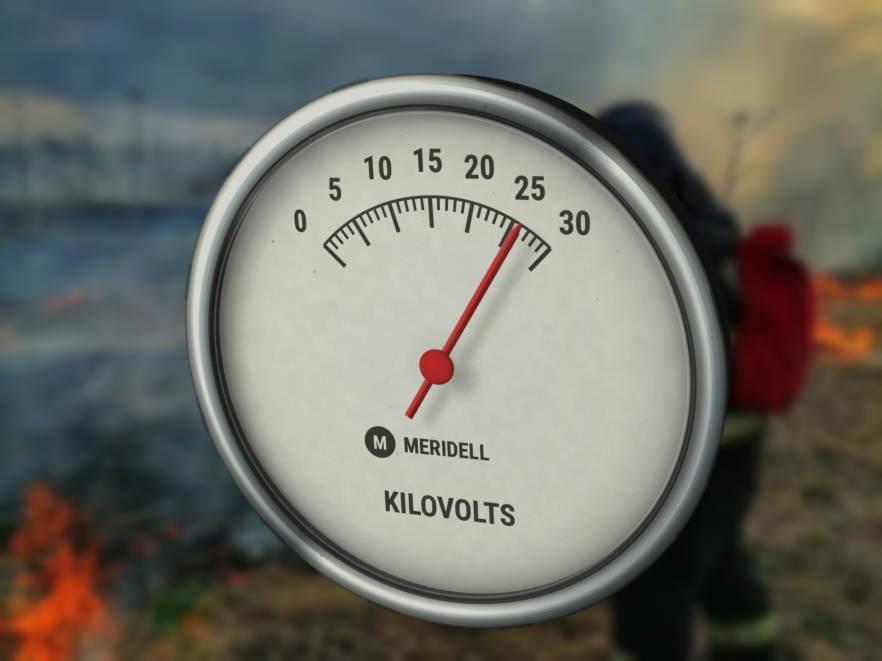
26
